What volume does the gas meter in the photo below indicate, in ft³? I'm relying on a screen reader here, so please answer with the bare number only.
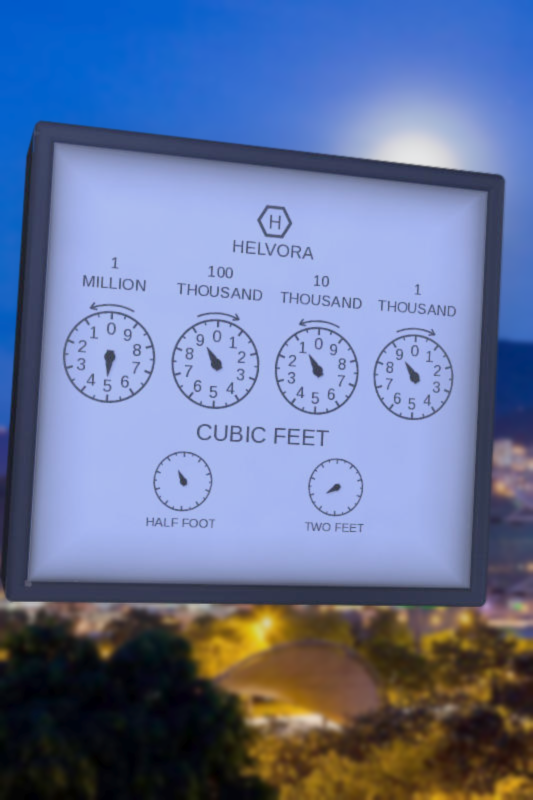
490900
